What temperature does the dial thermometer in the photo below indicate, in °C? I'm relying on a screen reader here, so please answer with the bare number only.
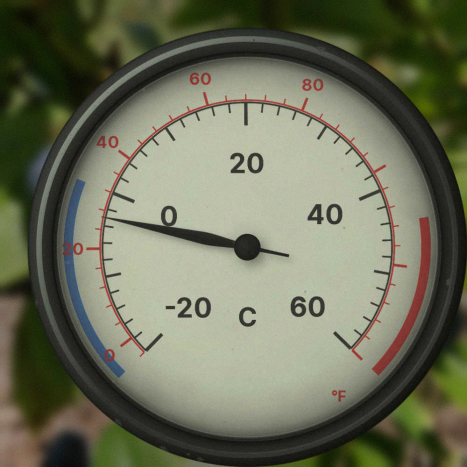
-3
